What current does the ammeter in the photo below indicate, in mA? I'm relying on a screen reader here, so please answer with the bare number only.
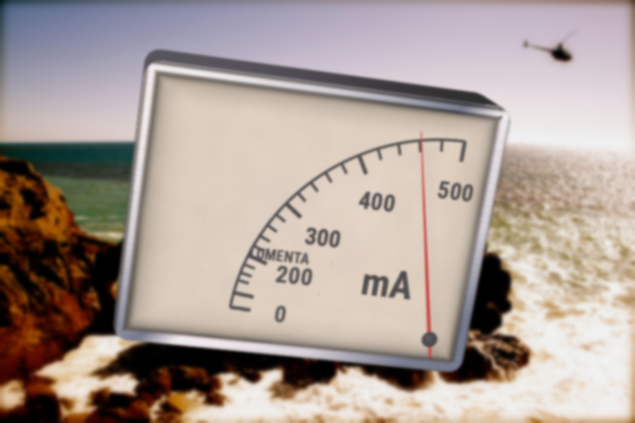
460
